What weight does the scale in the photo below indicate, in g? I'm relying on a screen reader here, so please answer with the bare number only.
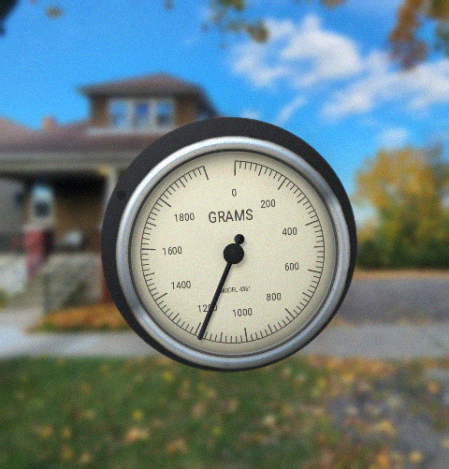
1180
